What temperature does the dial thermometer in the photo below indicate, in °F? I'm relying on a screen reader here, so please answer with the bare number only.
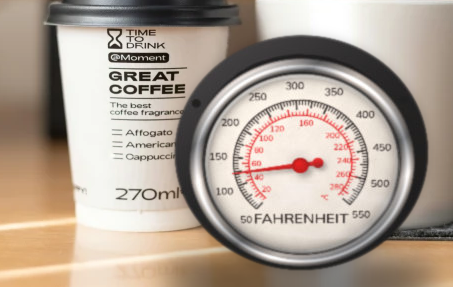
125
